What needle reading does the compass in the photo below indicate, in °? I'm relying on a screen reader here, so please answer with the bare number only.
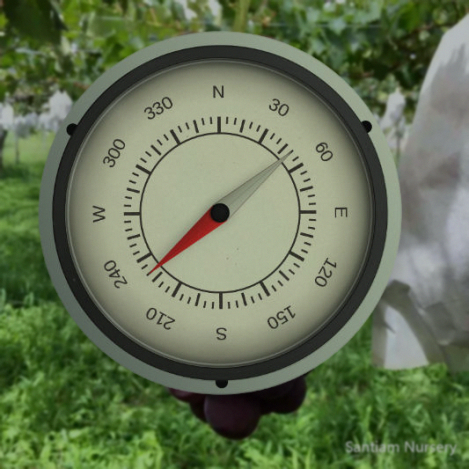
230
